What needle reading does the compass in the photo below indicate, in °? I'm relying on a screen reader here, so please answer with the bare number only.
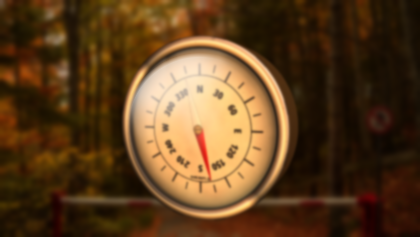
165
